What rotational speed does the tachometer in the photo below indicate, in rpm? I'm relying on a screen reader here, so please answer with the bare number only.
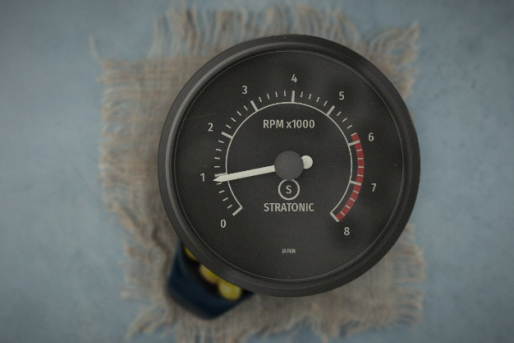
900
